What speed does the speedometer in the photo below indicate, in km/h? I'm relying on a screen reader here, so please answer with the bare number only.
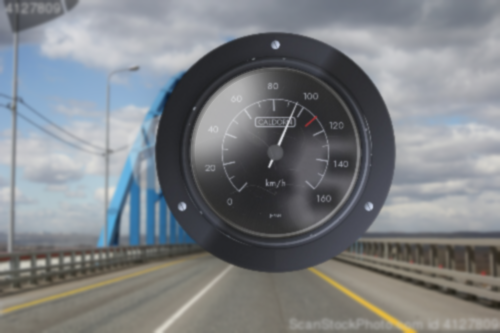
95
